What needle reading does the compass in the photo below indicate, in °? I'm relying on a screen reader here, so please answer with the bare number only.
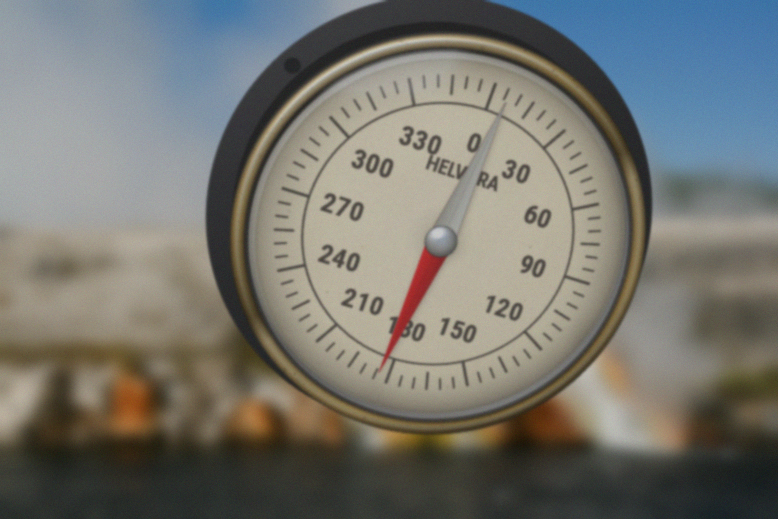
185
